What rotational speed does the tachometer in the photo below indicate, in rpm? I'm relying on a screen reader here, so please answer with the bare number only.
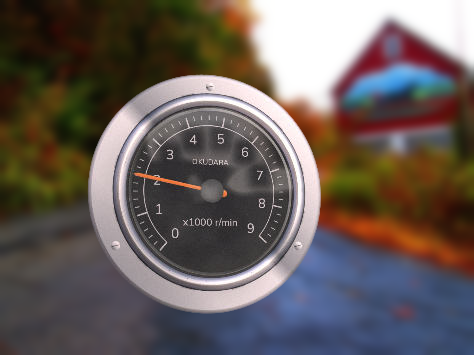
2000
